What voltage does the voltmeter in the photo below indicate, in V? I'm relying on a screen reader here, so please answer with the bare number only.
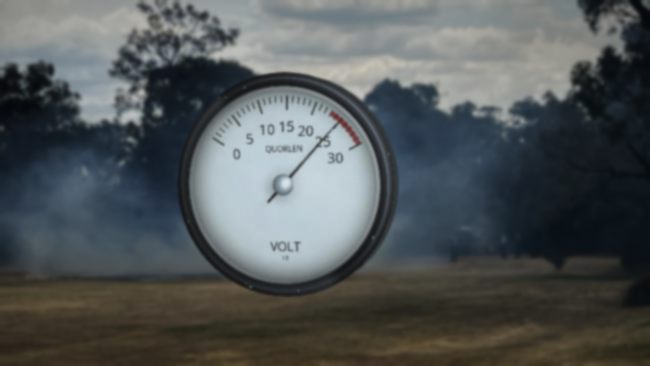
25
